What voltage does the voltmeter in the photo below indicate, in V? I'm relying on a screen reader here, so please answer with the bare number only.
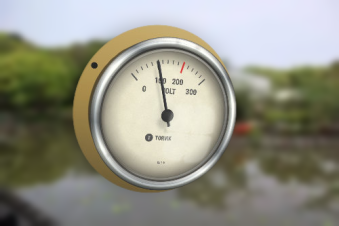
100
